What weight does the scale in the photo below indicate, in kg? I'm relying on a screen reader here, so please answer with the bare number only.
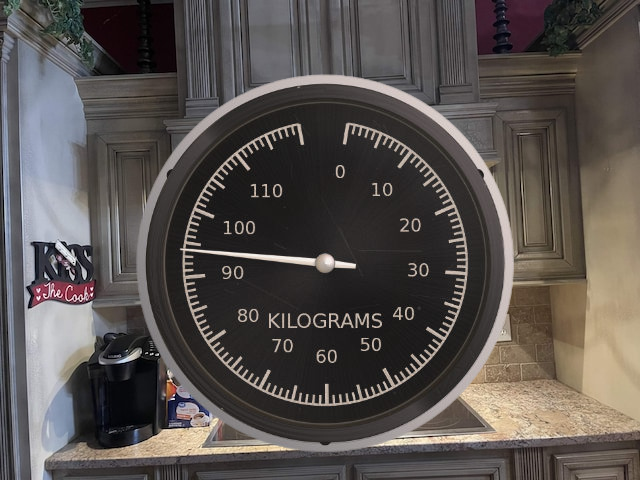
94
